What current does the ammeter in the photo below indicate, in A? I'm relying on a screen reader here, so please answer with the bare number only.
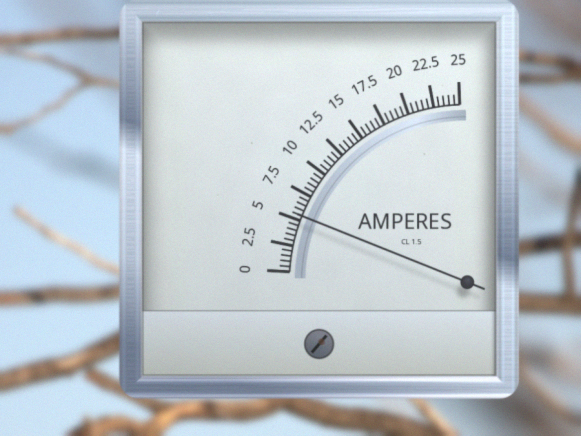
5.5
